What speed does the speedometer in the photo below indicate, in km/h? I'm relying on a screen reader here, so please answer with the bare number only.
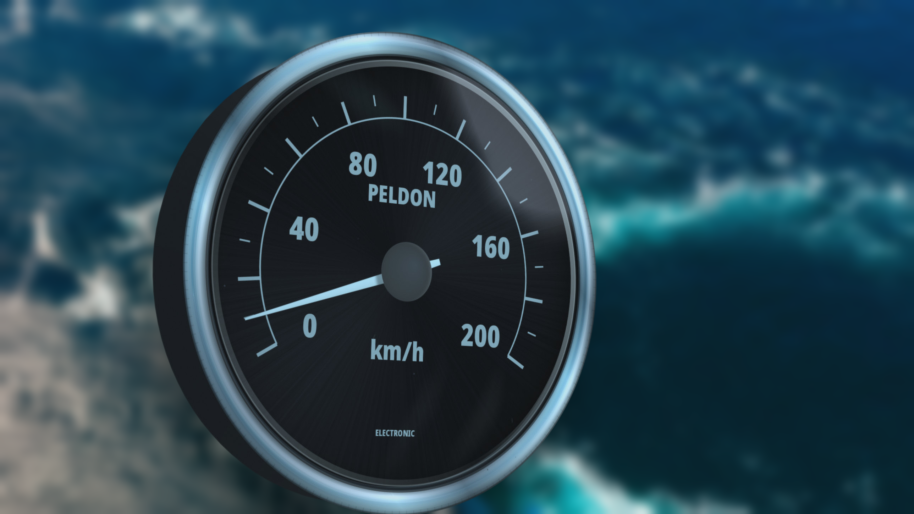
10
